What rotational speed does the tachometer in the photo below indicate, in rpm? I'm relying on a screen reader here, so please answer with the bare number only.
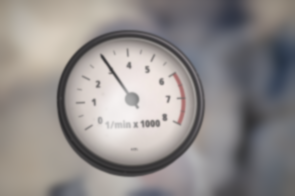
3000
